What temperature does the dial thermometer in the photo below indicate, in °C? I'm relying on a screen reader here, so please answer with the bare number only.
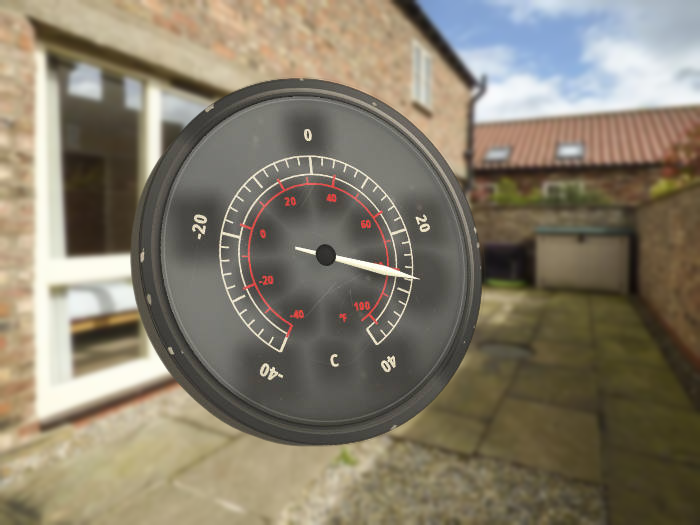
28
